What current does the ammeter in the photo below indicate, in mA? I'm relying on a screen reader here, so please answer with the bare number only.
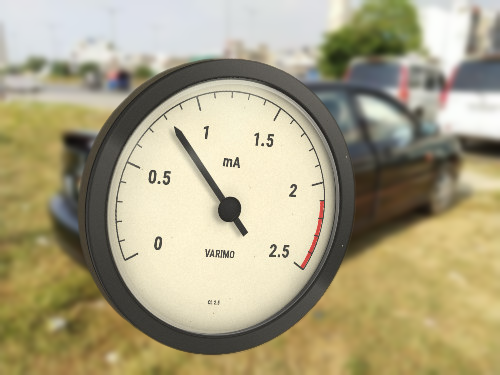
0.8
